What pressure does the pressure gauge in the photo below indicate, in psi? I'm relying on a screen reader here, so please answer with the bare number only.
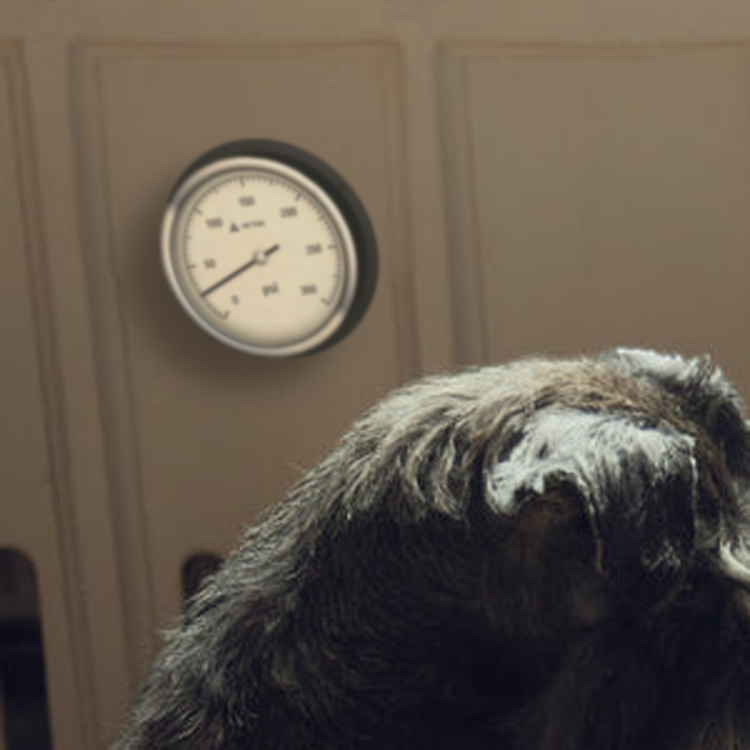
25
